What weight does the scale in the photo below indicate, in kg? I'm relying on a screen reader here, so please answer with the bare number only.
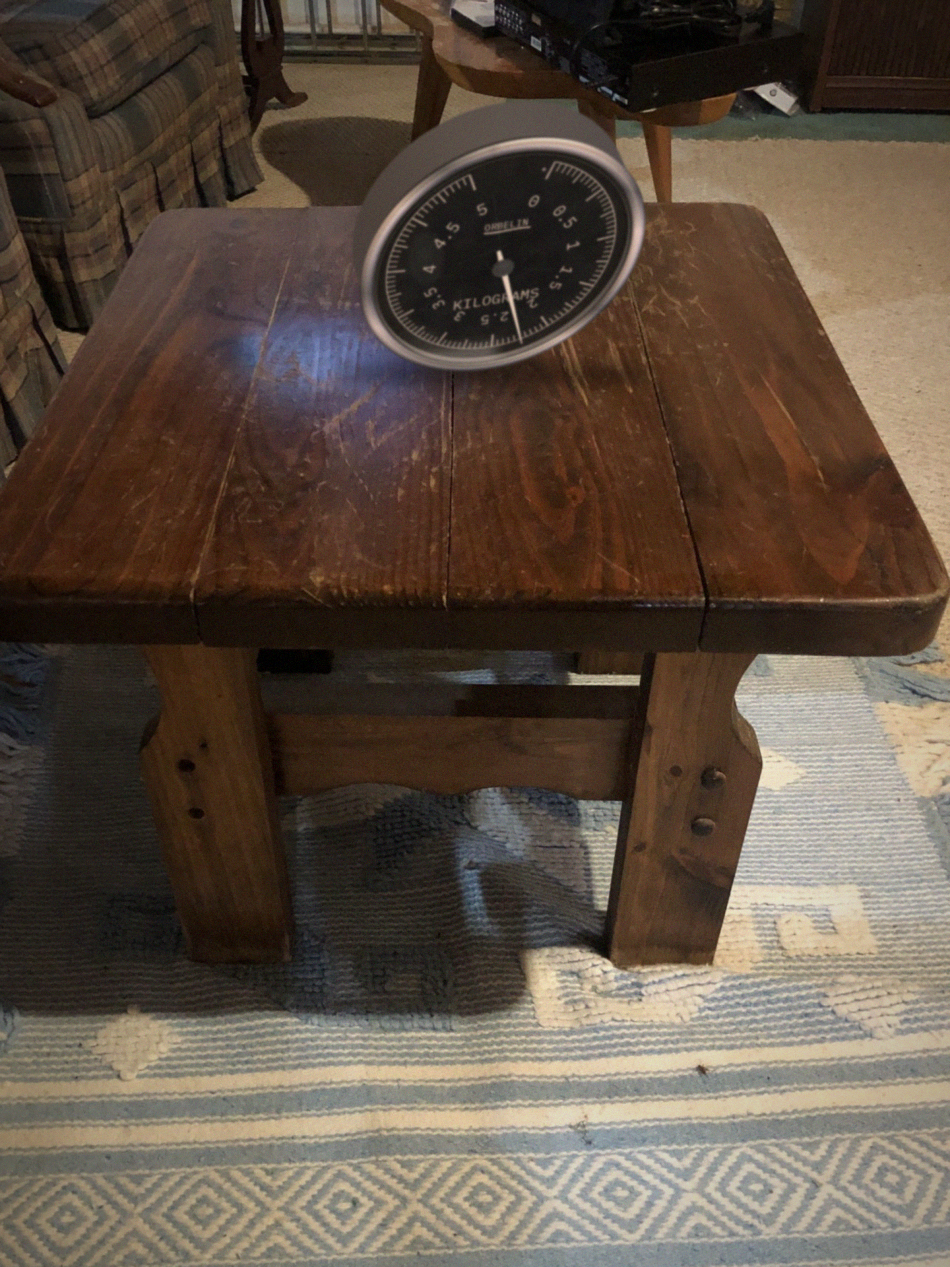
2.25
